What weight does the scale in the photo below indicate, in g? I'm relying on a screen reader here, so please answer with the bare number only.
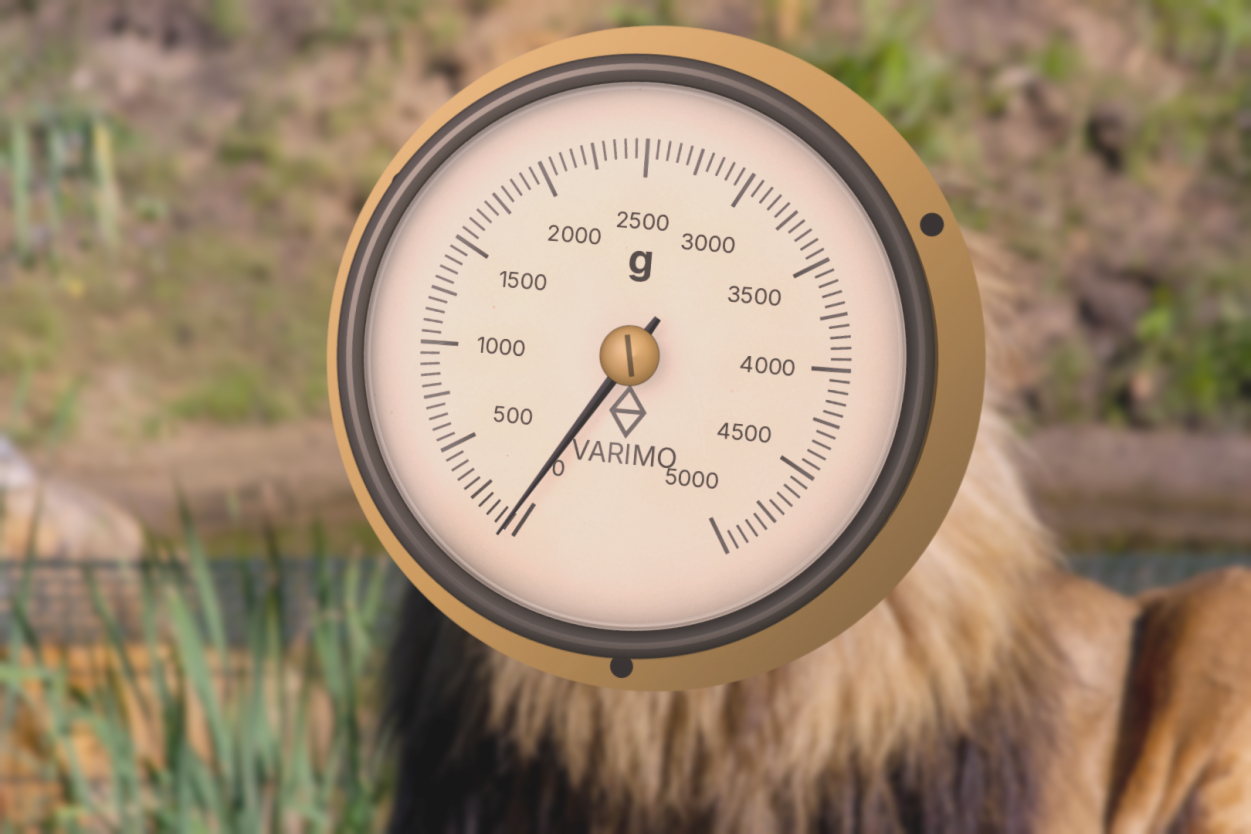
50
